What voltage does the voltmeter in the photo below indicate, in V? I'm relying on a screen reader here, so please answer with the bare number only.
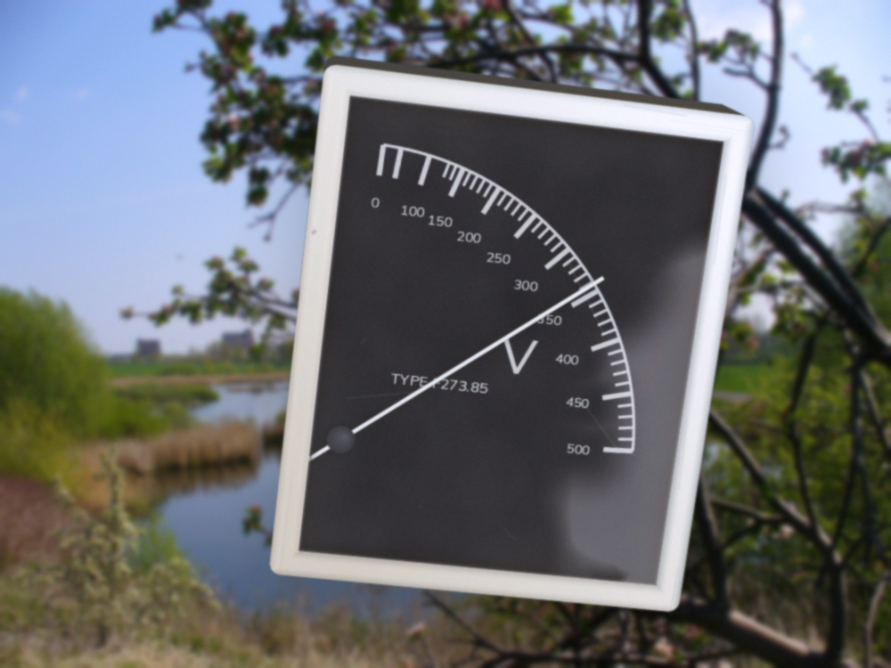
340
